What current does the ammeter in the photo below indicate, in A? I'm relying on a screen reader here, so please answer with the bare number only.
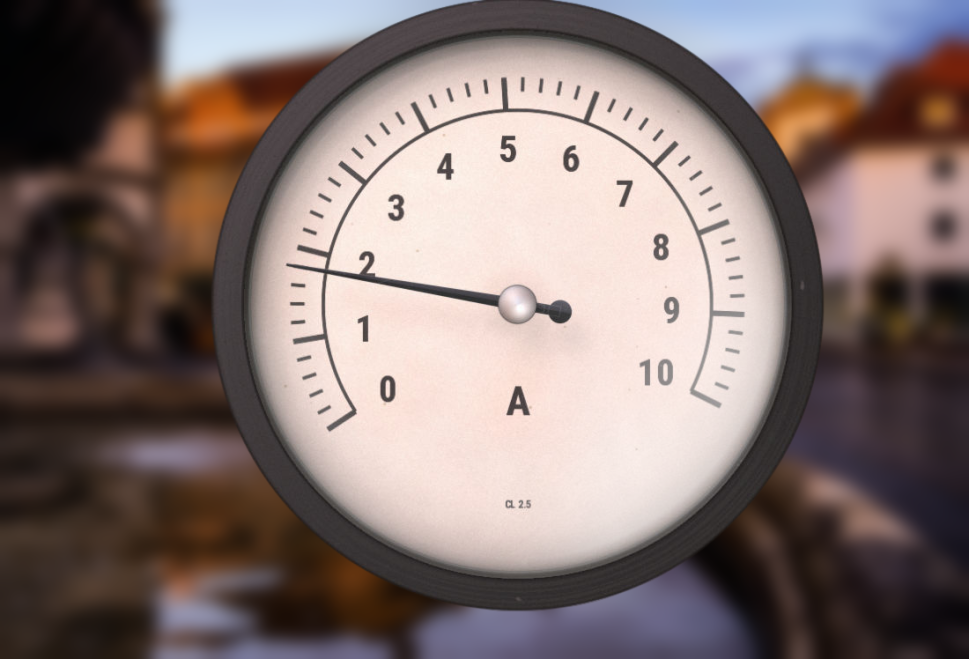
1.8
